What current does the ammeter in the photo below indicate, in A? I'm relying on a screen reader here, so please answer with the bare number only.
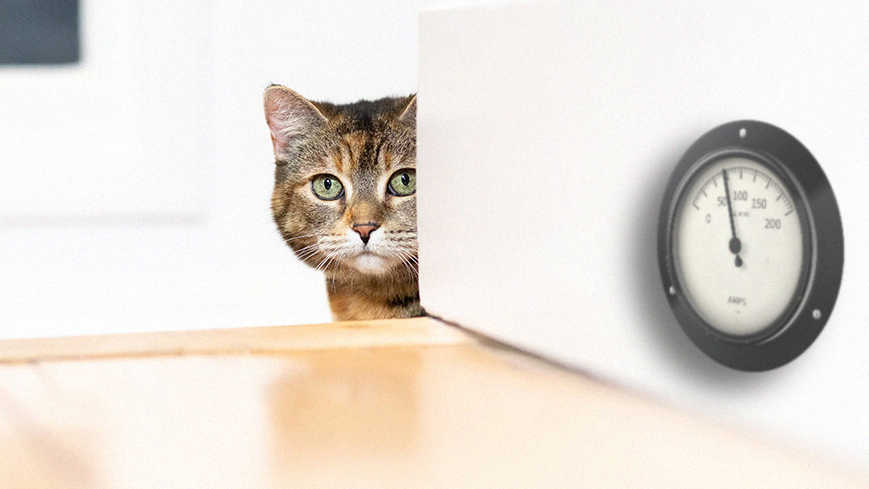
75
